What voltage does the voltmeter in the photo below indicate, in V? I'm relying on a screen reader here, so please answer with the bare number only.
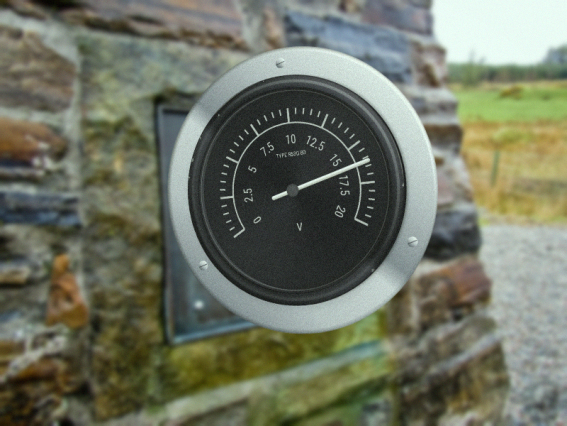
16.25
